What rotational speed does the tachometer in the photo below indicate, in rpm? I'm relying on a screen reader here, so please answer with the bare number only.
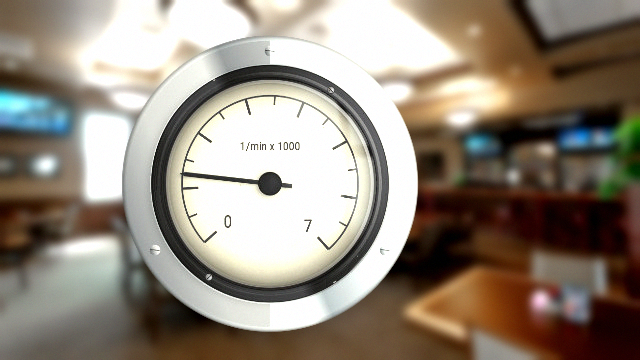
1250
